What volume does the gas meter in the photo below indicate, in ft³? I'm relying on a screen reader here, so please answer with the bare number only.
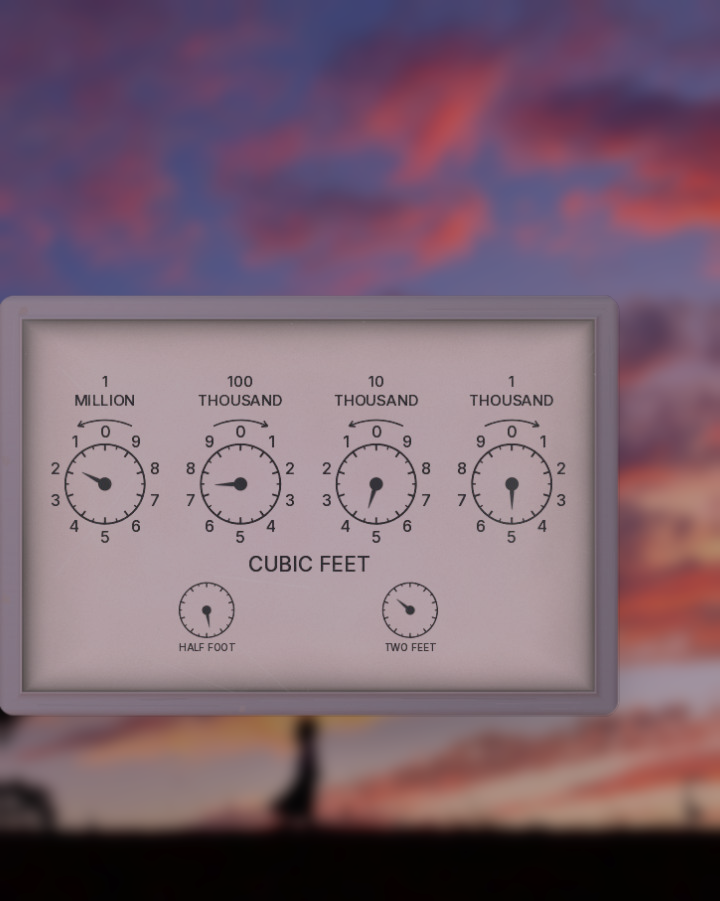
174500
